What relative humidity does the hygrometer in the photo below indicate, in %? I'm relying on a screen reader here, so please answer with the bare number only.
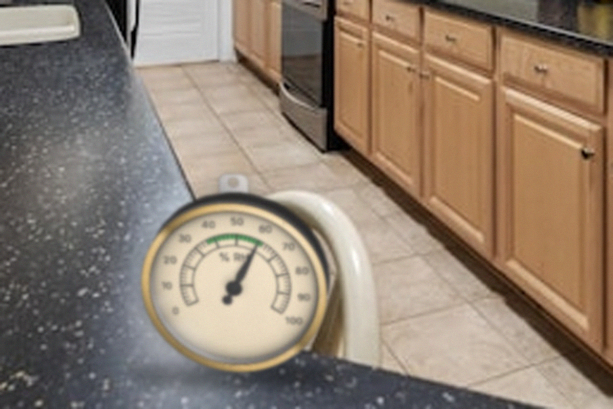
60
